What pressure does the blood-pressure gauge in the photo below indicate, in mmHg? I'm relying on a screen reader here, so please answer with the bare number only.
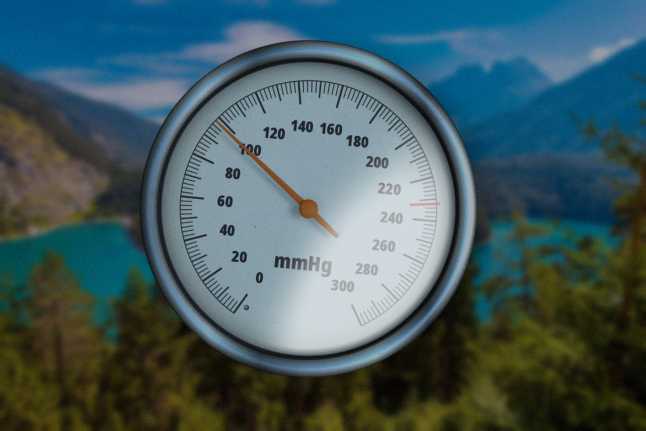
98
